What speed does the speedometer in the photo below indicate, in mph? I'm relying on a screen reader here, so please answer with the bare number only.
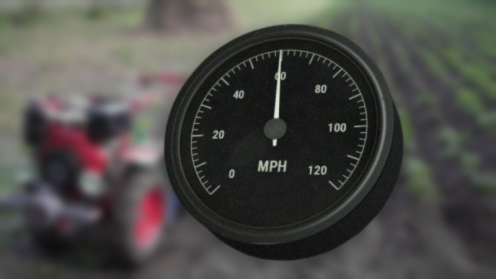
60
